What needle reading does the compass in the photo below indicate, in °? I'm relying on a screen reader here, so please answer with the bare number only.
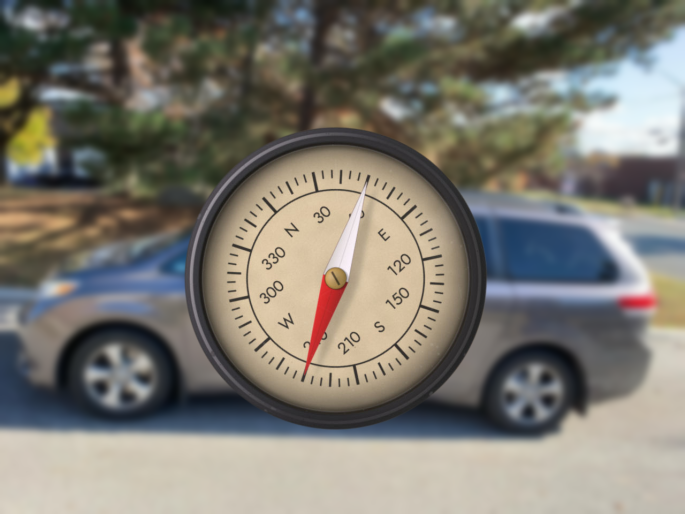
240
